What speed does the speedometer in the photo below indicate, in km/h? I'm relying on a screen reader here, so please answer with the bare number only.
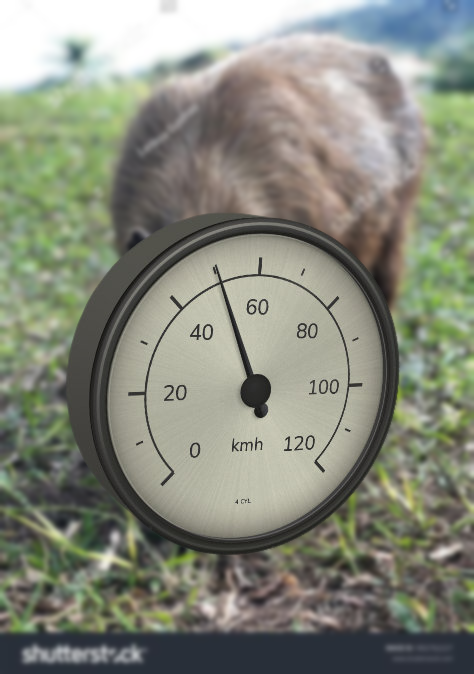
50
